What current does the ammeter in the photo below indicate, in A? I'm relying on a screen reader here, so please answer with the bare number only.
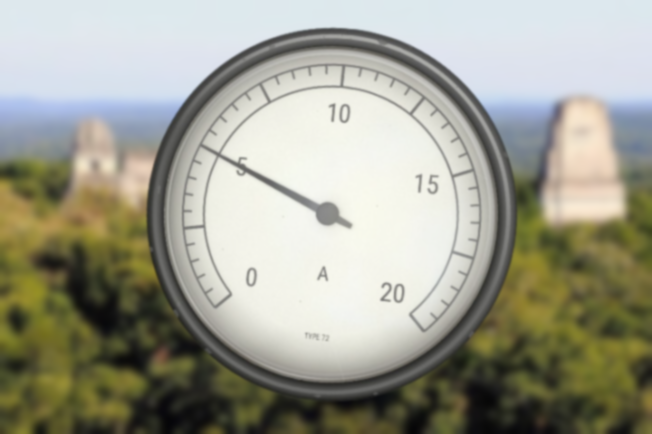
5
